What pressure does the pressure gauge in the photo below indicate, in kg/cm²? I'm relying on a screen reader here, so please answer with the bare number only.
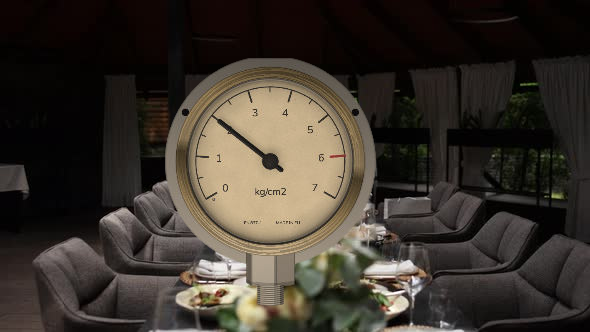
2
